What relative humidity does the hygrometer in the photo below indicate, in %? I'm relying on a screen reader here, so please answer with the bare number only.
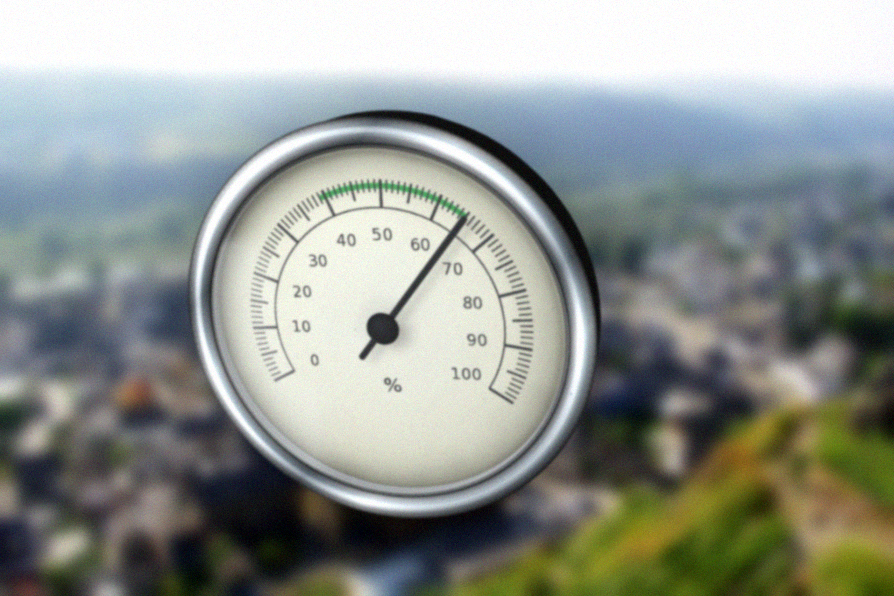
65
